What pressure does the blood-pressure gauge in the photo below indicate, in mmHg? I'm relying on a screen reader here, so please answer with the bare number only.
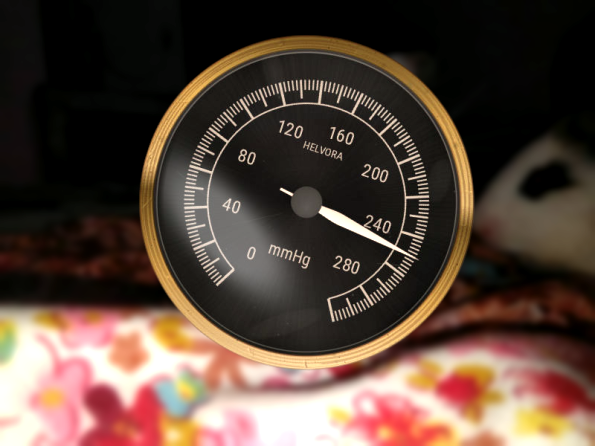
250
